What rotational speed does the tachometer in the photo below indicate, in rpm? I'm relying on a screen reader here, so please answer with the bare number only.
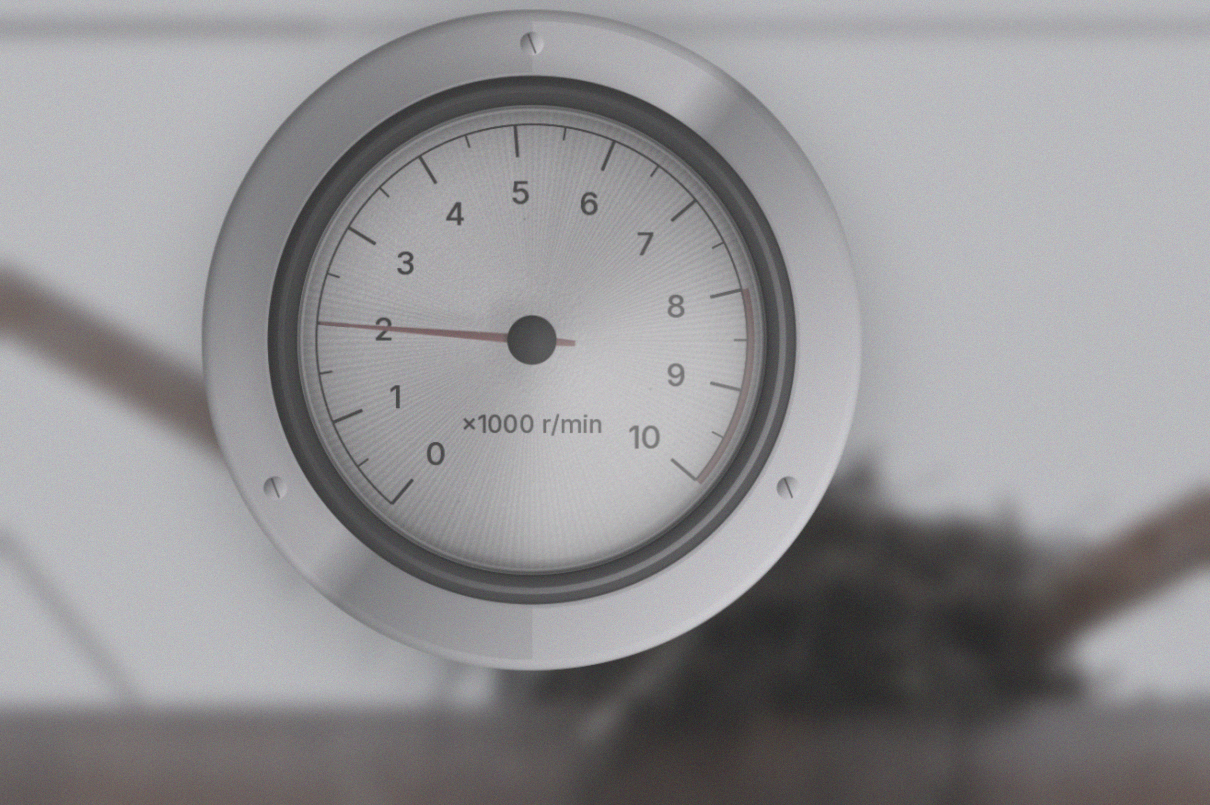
2000
